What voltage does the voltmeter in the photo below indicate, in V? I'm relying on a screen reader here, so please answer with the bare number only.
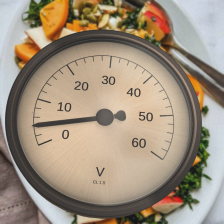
4
